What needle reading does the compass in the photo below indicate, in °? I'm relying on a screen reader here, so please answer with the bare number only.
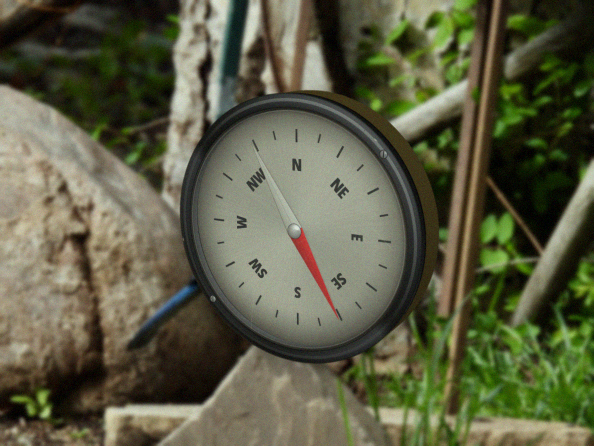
150
